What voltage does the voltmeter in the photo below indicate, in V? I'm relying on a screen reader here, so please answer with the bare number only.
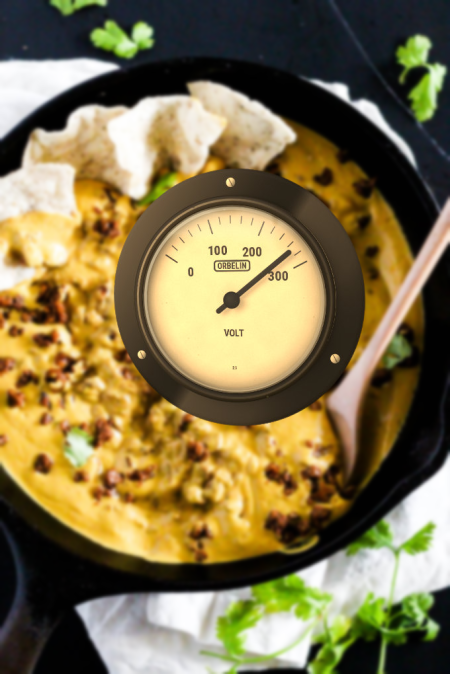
270
